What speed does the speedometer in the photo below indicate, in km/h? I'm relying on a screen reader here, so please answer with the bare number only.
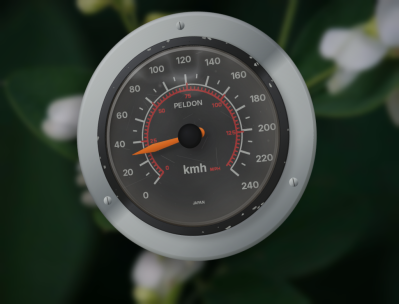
30
